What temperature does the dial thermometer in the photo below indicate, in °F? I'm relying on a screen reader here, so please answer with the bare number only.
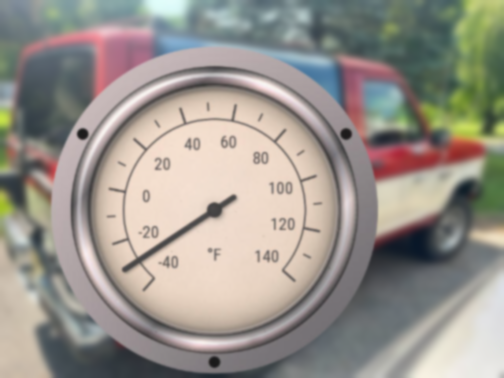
-30
